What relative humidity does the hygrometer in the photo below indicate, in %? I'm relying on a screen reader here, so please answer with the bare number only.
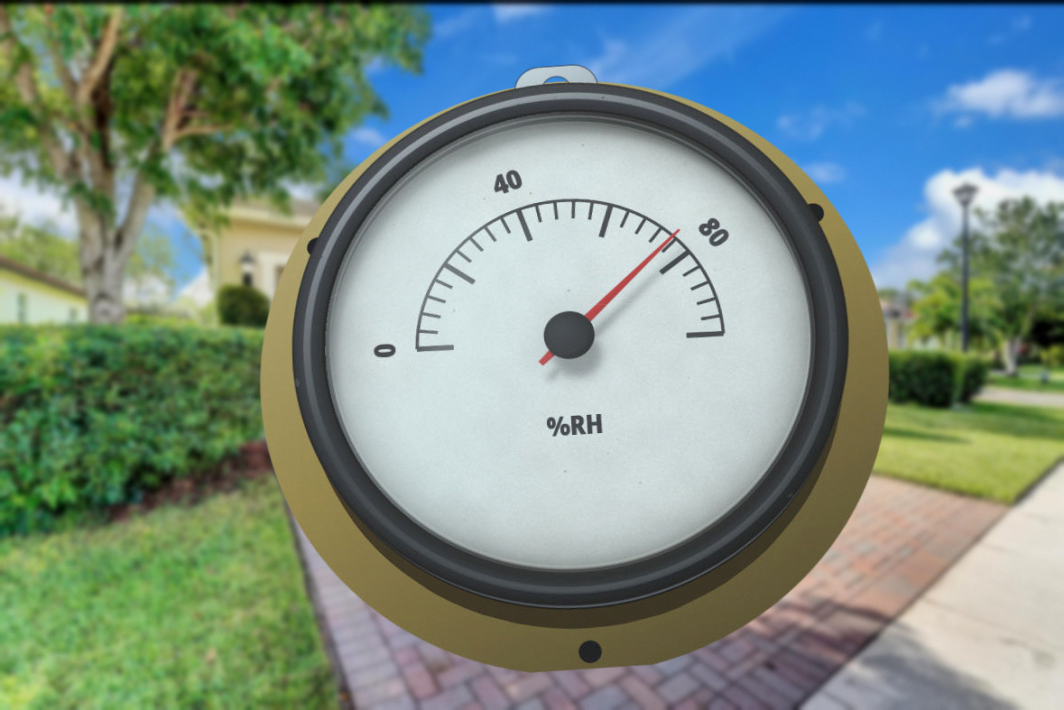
76
